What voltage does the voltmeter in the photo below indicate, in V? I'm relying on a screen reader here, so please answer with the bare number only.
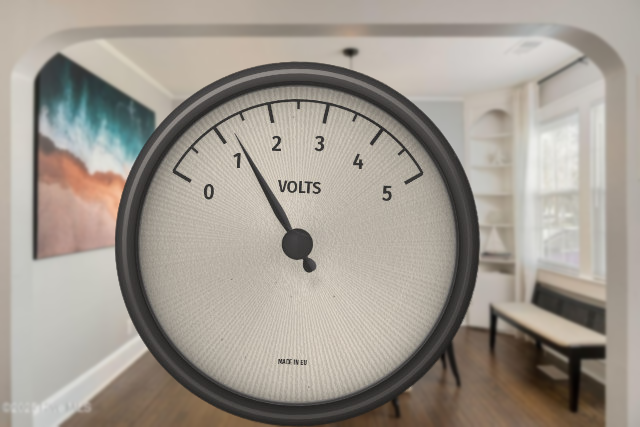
1.25
